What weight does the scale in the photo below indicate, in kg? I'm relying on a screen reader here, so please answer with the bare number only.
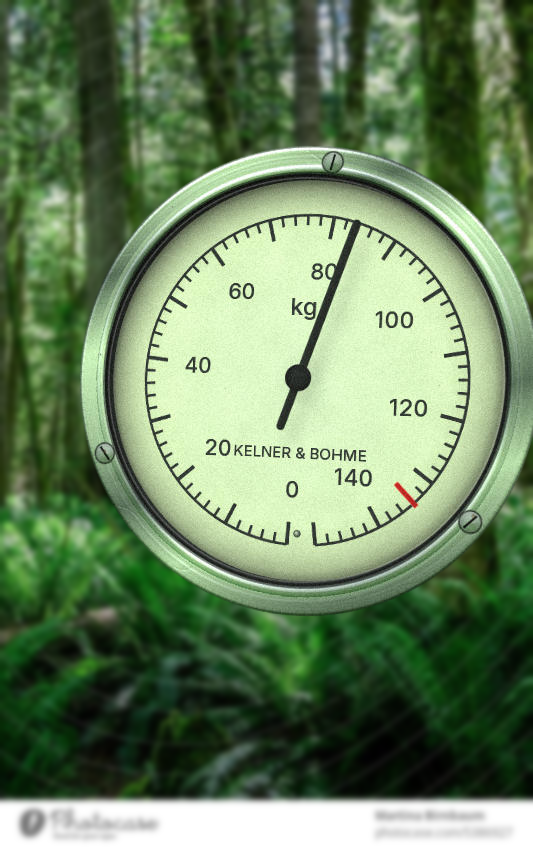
84
